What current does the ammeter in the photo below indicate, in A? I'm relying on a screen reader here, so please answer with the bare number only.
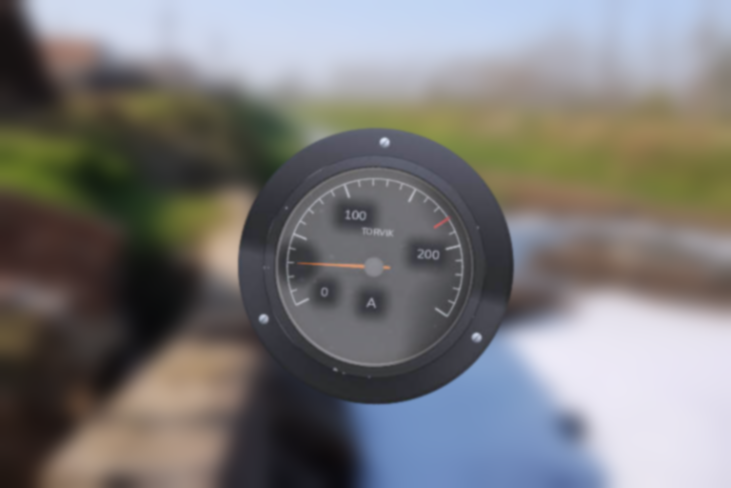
30
